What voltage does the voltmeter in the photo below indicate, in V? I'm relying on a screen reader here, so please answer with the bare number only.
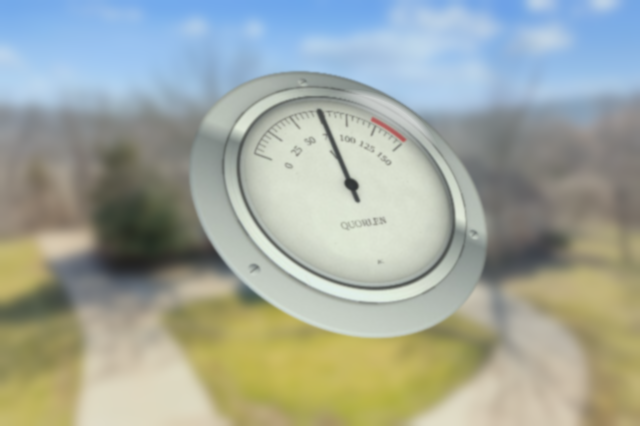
75
